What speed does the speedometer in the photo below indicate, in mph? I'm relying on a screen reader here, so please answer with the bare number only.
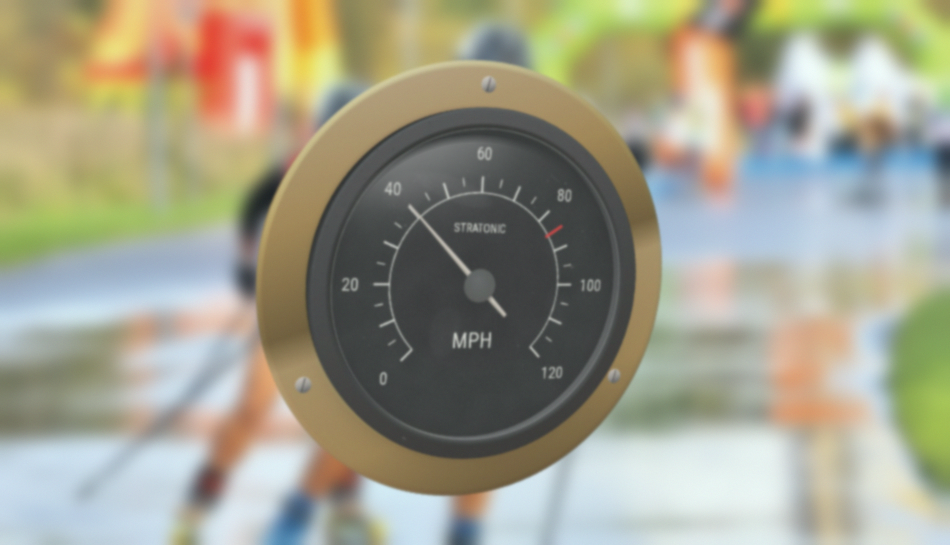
40
